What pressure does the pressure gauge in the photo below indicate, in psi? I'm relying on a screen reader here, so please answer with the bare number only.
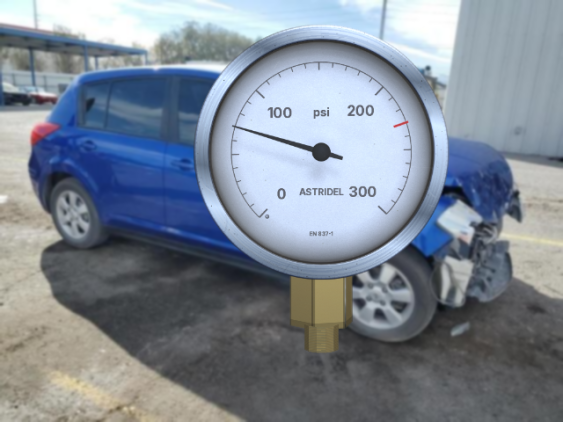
70
